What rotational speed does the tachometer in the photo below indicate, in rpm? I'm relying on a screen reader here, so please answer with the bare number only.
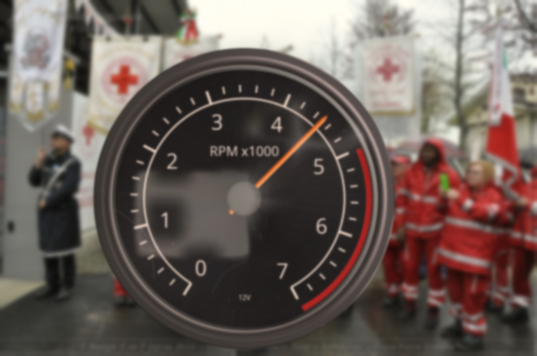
4500
